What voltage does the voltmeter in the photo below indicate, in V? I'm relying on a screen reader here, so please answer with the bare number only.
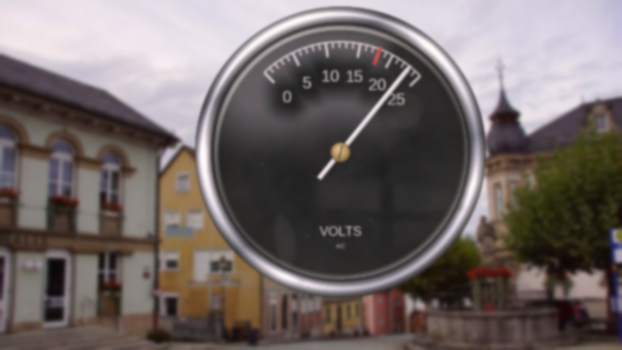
23
